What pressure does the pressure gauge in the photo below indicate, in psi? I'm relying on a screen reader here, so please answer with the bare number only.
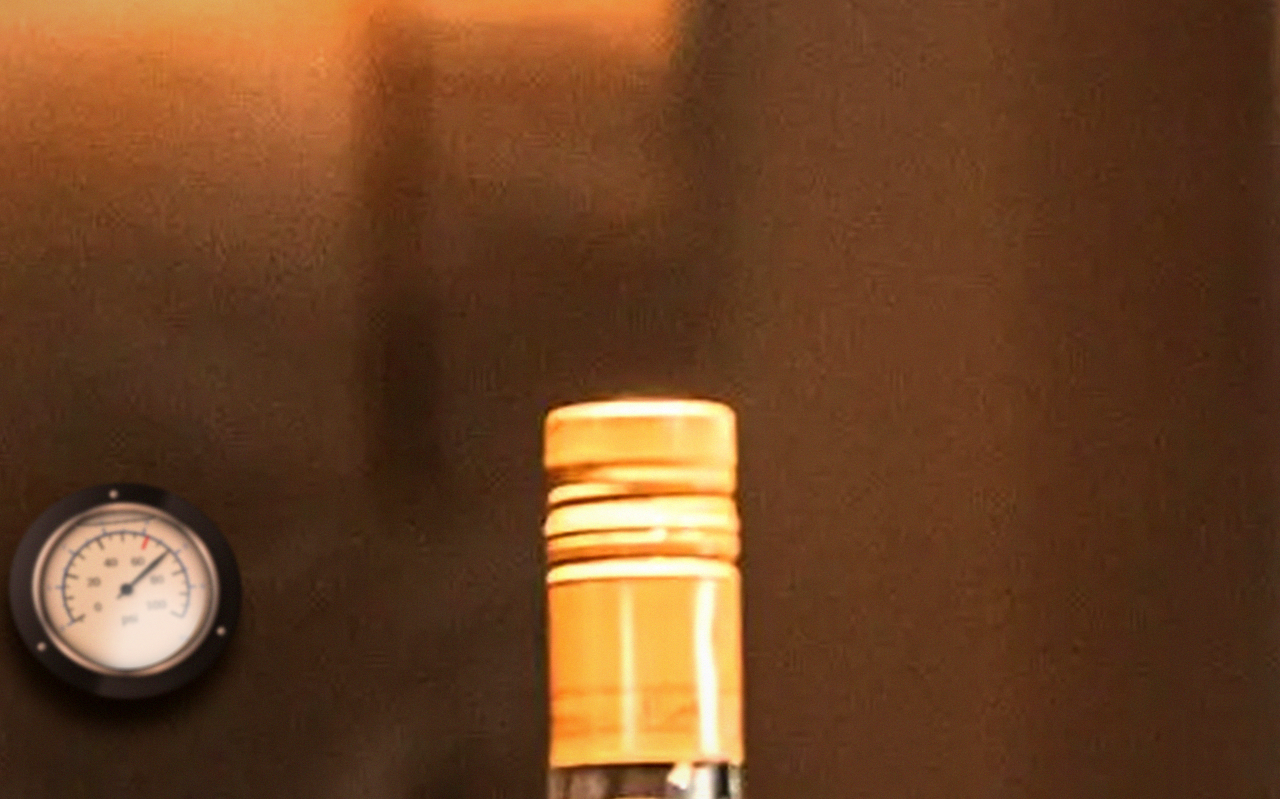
70
